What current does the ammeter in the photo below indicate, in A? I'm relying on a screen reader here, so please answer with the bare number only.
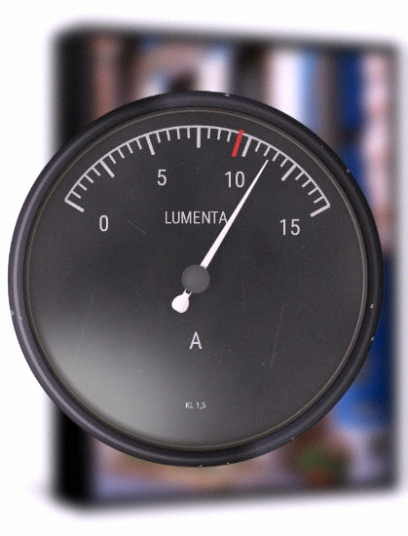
11.25
